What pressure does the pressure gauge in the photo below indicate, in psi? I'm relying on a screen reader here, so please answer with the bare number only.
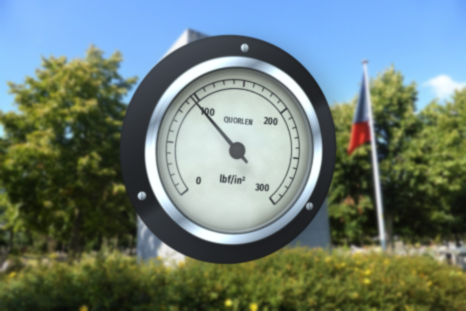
95
